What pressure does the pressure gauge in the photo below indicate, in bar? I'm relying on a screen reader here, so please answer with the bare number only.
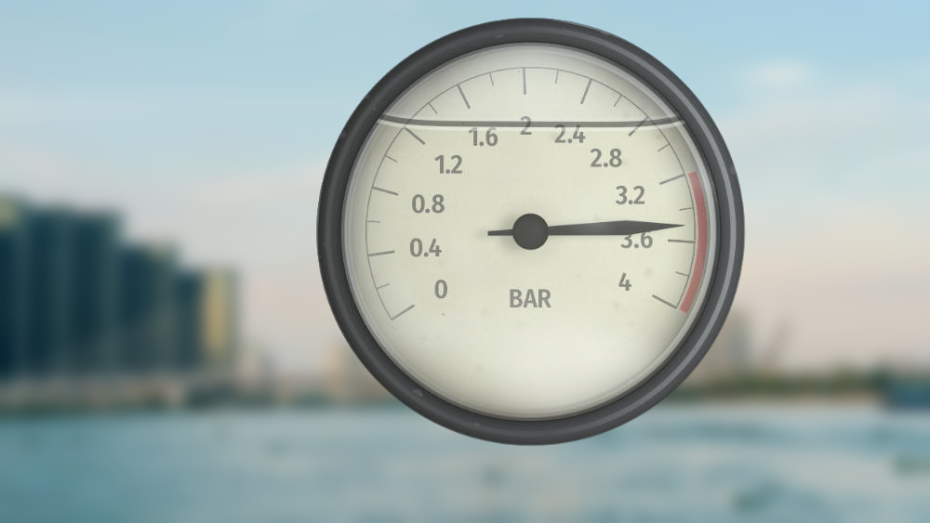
3.5
